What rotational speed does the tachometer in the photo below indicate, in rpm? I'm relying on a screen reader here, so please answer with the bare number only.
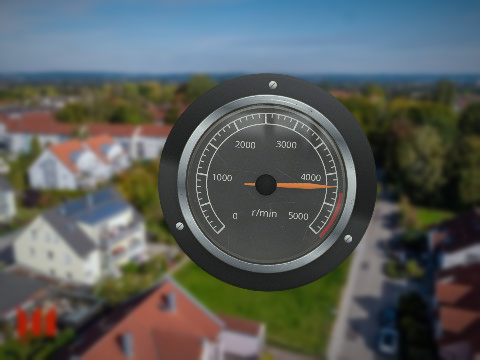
4200
